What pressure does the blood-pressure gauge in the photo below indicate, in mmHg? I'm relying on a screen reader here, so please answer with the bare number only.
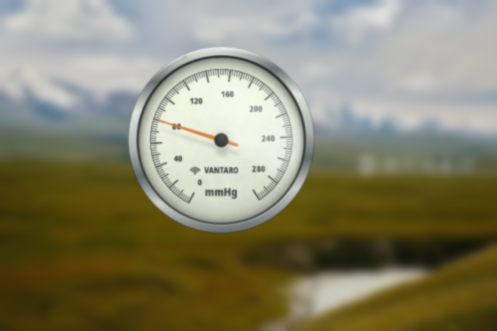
80
